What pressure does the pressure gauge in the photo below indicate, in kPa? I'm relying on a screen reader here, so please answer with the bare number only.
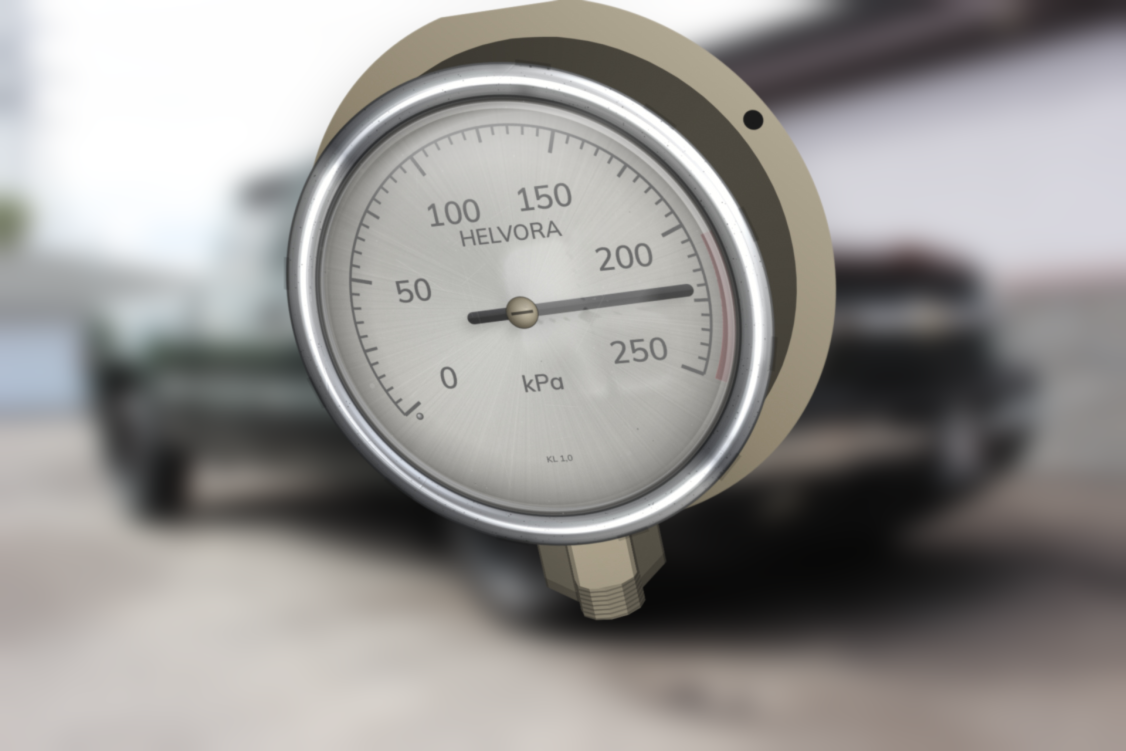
220
